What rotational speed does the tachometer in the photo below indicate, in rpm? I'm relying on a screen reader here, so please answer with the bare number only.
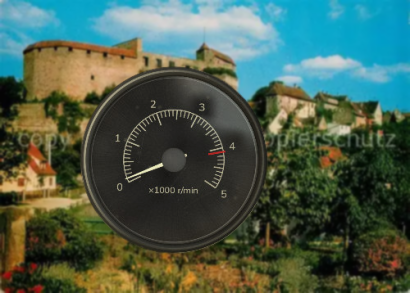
100
